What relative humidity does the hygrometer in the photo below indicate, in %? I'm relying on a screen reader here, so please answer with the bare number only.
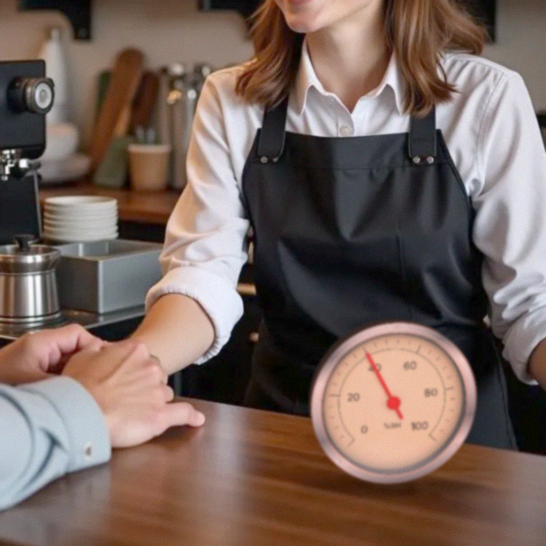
40
